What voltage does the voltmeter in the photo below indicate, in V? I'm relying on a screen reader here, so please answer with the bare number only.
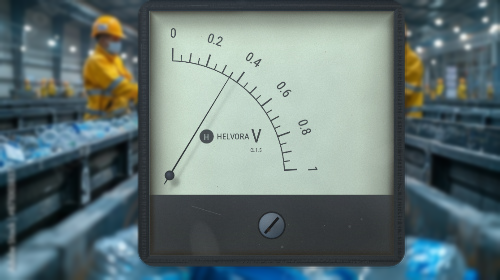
0.35
